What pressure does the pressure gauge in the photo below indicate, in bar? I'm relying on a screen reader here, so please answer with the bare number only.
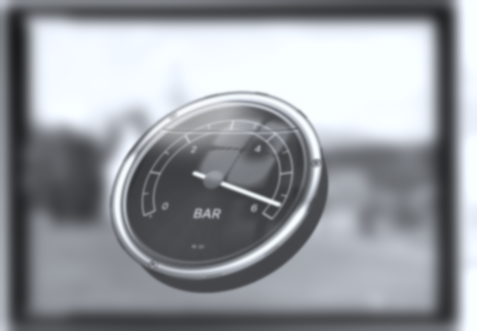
5.75
